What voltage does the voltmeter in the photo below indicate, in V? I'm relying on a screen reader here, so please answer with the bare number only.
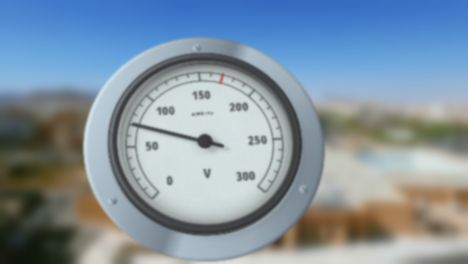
70
